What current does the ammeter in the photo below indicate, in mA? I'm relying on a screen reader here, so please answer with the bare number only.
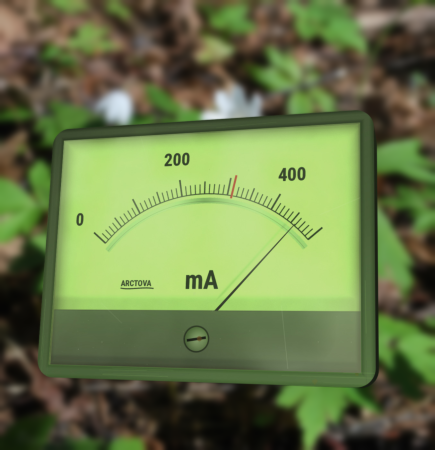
460
